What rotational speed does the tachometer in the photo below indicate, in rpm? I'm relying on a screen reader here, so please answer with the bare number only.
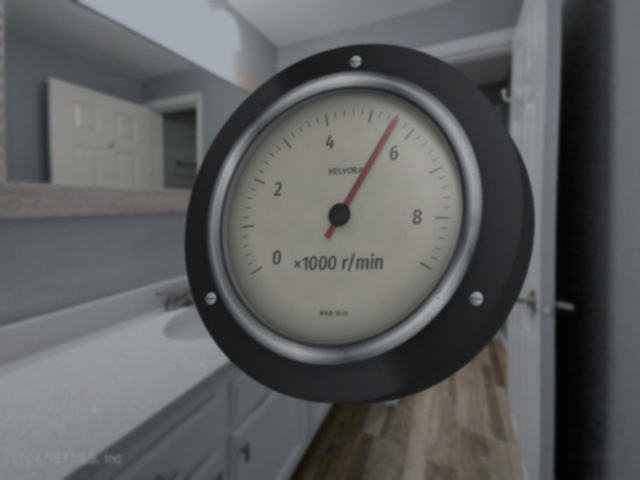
5600
